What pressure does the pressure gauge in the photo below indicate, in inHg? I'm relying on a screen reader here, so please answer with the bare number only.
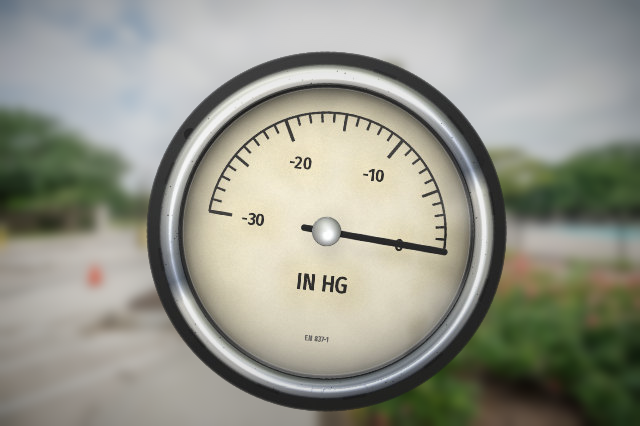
0
